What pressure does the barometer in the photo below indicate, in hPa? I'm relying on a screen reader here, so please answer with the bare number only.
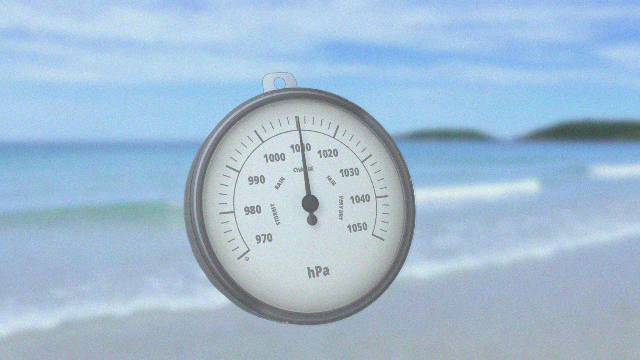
1010
